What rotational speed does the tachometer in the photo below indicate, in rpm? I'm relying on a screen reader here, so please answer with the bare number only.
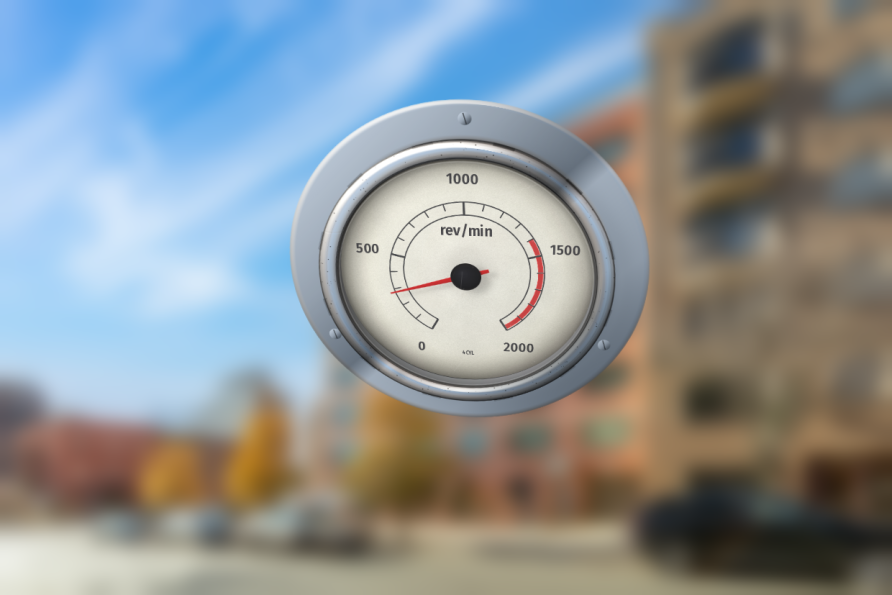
300
